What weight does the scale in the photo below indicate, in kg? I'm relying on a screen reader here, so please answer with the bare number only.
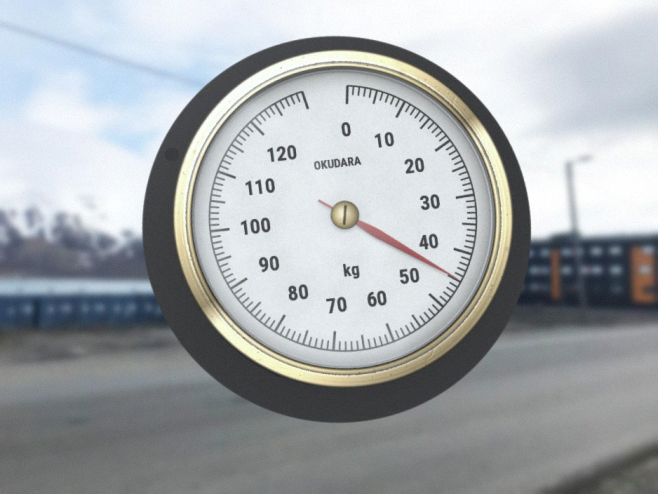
45
